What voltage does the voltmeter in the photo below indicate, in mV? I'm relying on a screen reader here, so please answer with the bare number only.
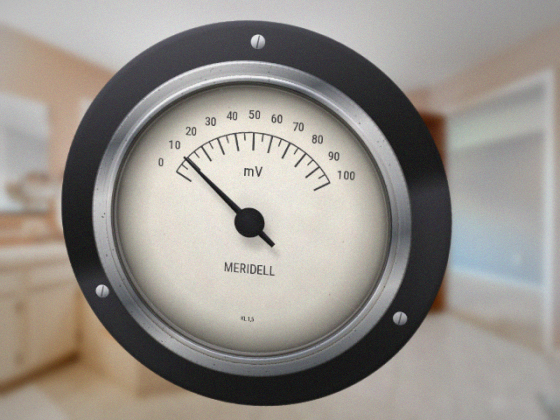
10
